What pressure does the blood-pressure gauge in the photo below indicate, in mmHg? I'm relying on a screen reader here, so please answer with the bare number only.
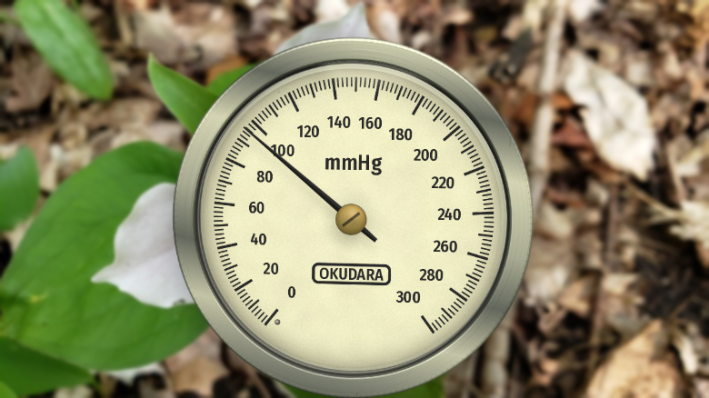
96
